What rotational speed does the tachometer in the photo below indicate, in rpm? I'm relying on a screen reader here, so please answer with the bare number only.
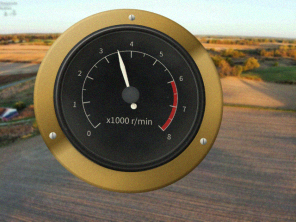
3500
